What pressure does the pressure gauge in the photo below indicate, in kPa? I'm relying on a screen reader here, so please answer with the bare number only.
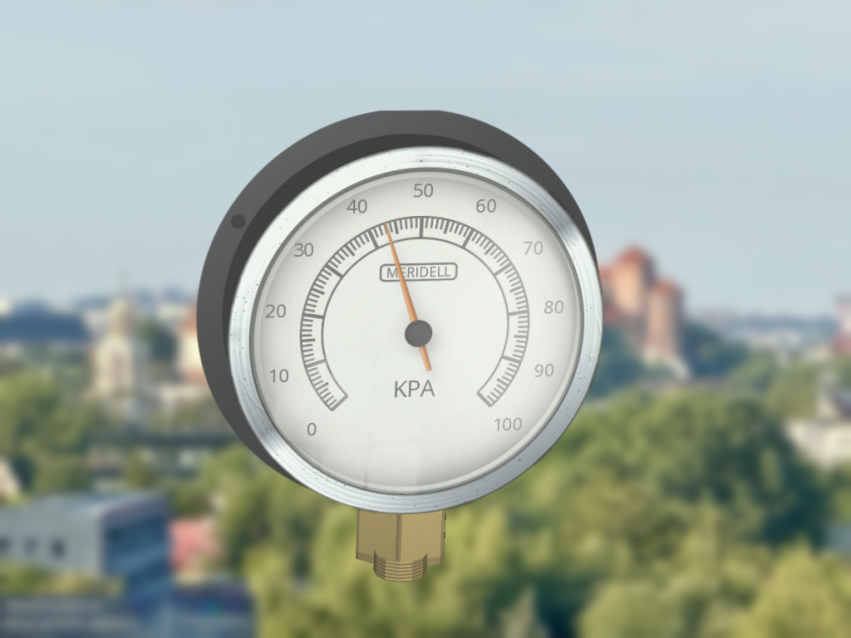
43
